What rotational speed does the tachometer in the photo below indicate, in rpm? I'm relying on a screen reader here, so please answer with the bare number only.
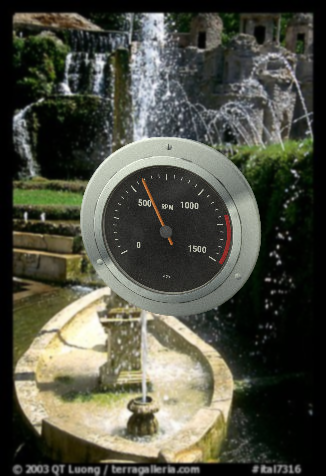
600
